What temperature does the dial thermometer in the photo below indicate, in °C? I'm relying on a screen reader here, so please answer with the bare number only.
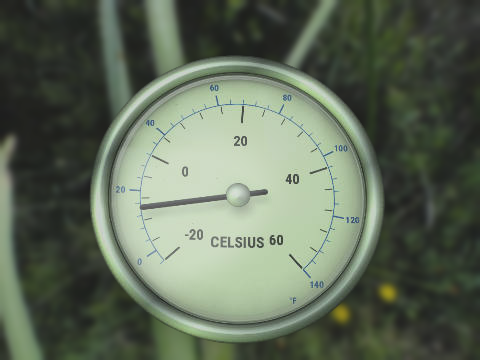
-10
